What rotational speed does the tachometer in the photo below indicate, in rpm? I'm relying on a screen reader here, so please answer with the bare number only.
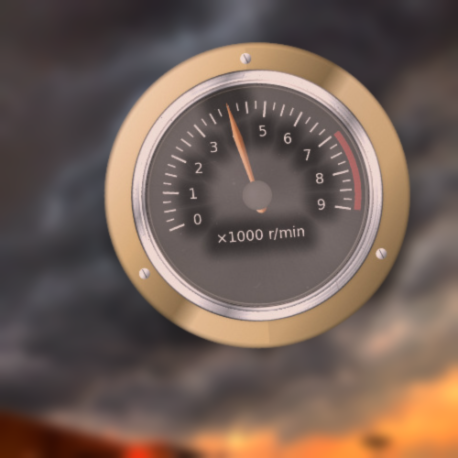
4000
